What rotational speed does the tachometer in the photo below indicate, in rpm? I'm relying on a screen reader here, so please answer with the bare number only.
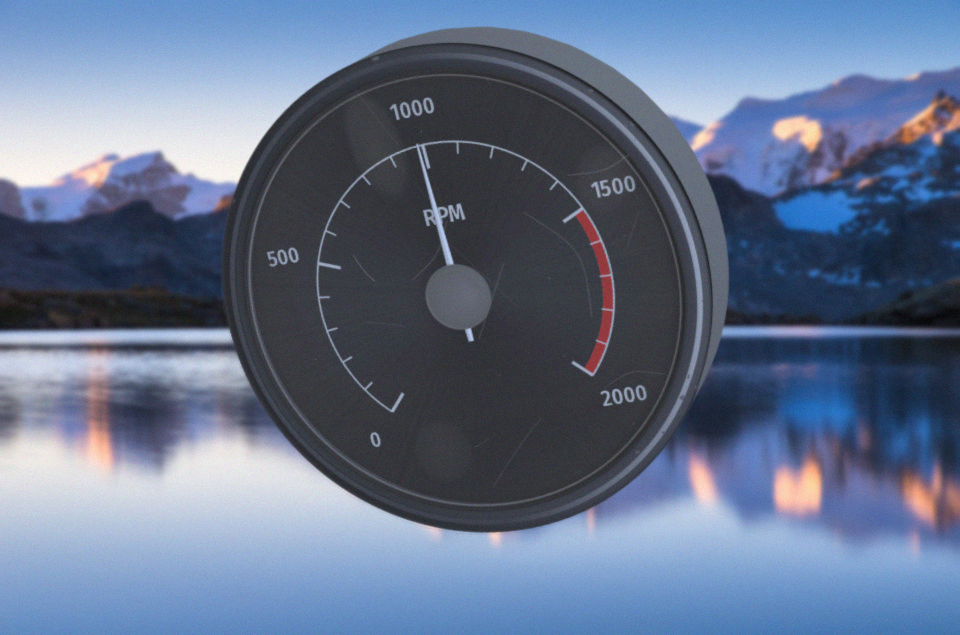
1000
